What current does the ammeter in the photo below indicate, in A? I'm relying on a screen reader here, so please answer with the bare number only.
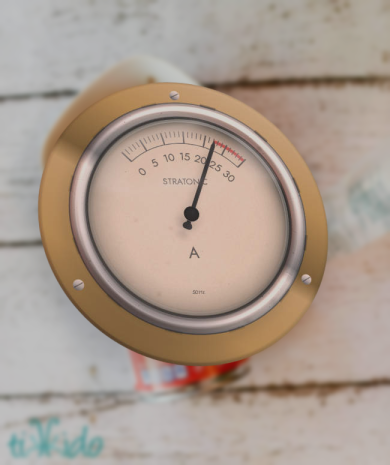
22
